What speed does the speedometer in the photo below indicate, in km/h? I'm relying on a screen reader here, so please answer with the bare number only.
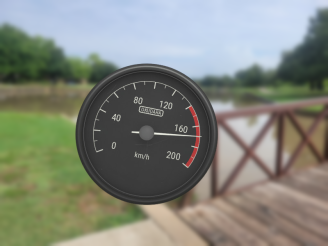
170
